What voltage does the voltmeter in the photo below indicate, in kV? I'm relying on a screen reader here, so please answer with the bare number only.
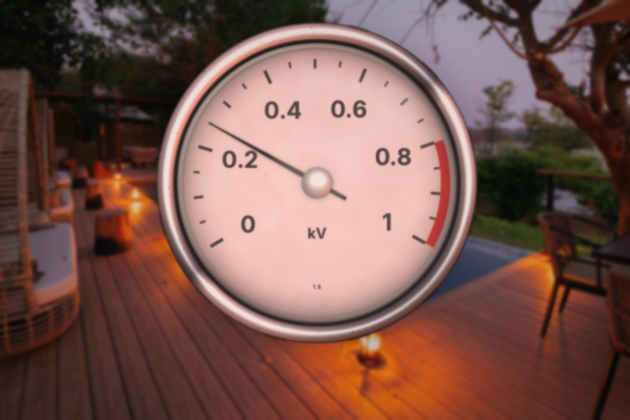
0.25
